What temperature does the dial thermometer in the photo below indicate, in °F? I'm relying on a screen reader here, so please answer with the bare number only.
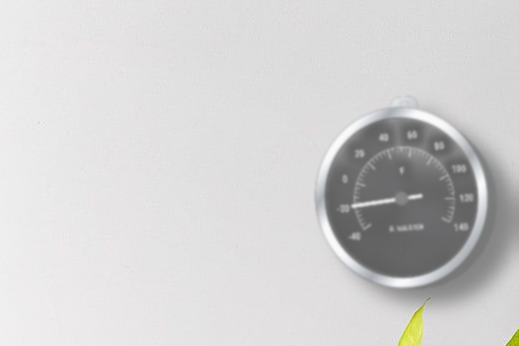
-20
